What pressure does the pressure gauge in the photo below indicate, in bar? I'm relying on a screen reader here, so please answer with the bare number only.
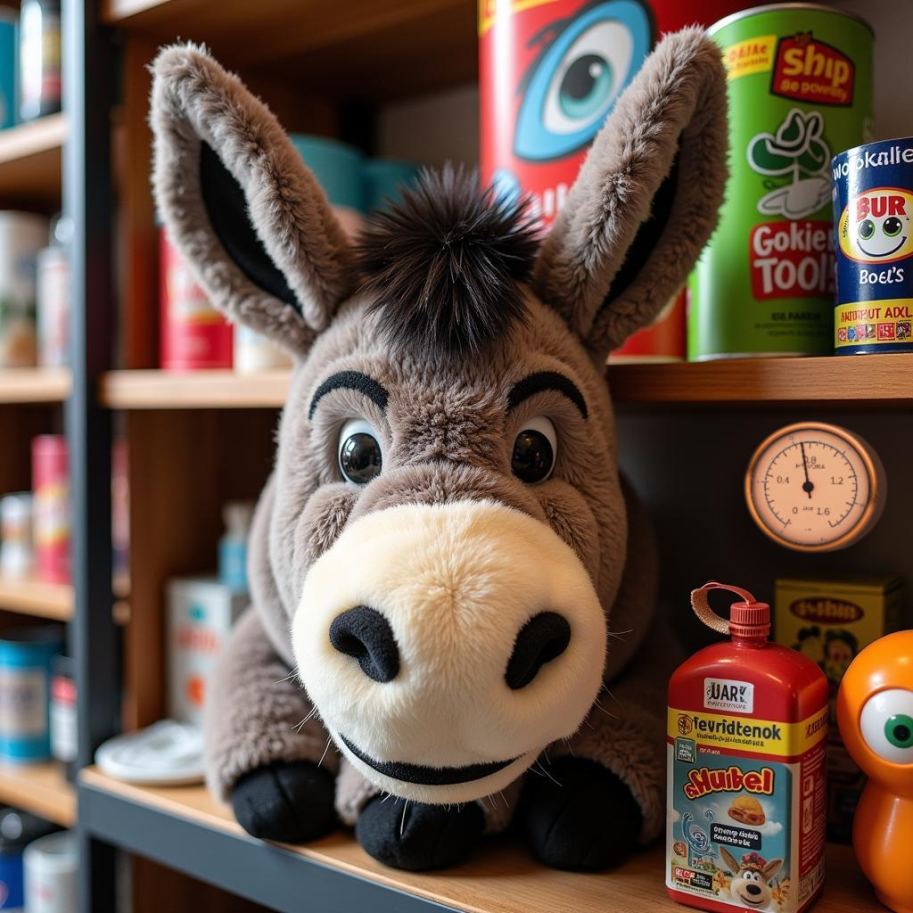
0.75
